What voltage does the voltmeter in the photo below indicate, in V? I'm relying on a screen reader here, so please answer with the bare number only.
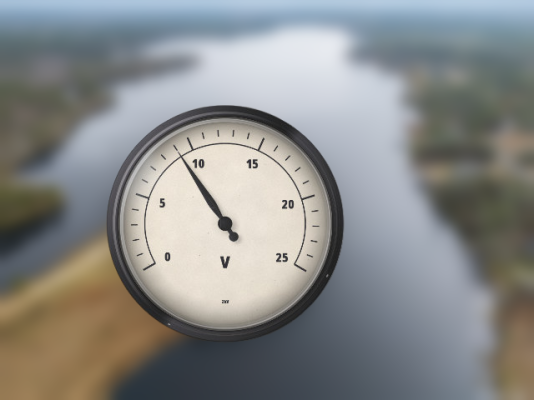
9
